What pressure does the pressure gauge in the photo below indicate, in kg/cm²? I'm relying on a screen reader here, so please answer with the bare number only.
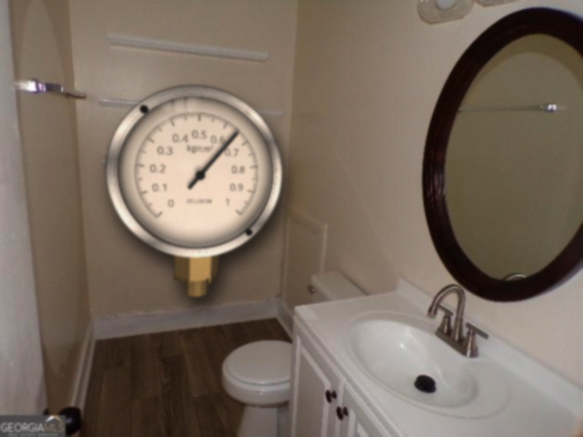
0.65
